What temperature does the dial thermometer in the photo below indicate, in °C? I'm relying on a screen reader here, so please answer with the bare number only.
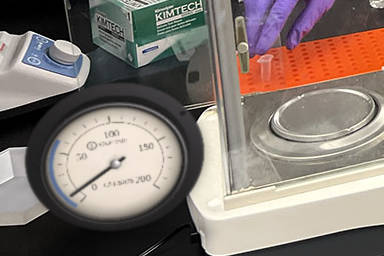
10
